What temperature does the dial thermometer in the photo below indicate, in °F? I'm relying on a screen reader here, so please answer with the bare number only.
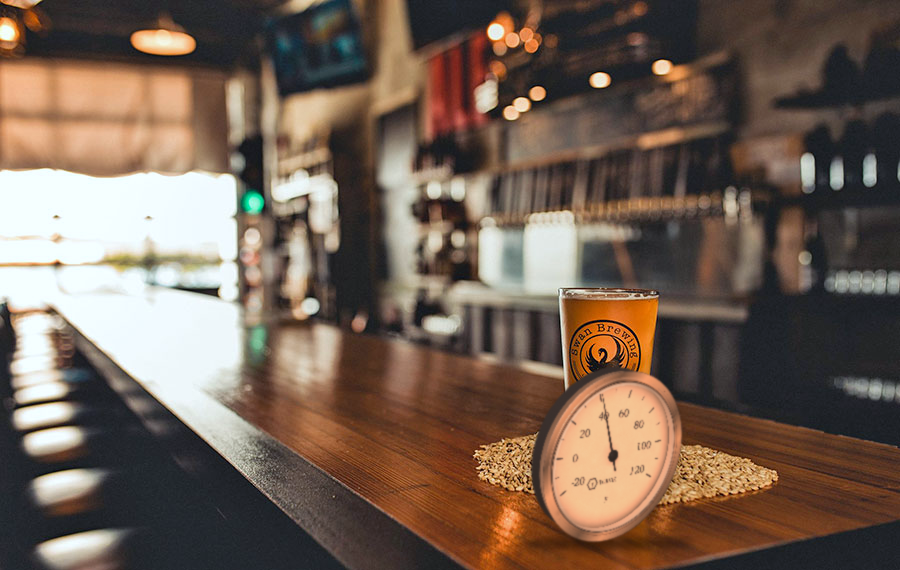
40
